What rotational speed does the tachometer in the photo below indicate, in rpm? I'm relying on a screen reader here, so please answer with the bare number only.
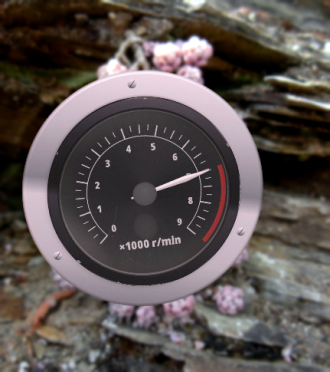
7000
